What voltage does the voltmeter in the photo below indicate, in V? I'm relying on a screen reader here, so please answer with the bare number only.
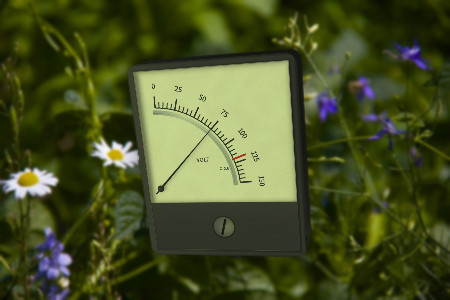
75
